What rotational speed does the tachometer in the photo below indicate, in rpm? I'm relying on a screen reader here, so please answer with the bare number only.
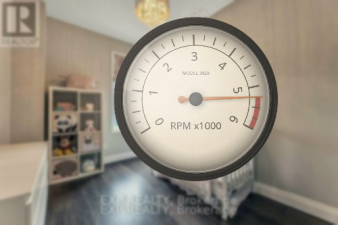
5250
